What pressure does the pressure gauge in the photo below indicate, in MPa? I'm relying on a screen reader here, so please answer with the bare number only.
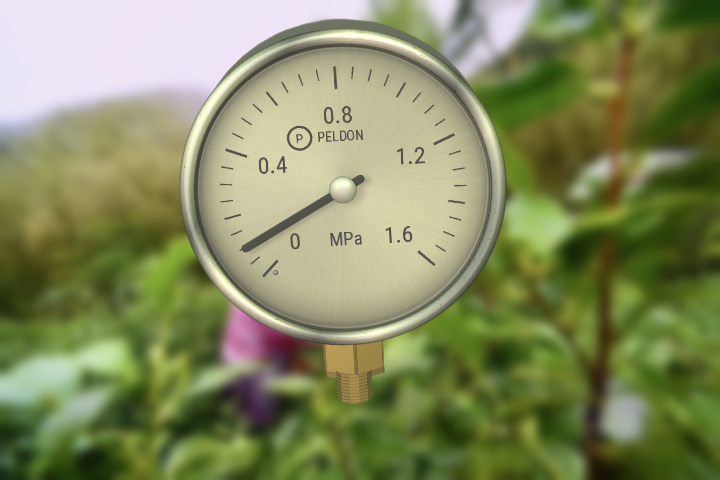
0.1
